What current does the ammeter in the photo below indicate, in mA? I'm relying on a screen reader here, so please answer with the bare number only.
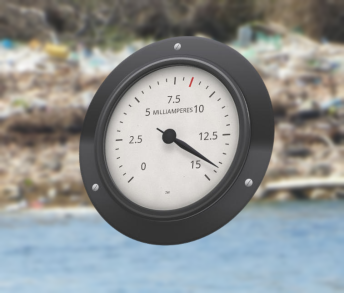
14.25
